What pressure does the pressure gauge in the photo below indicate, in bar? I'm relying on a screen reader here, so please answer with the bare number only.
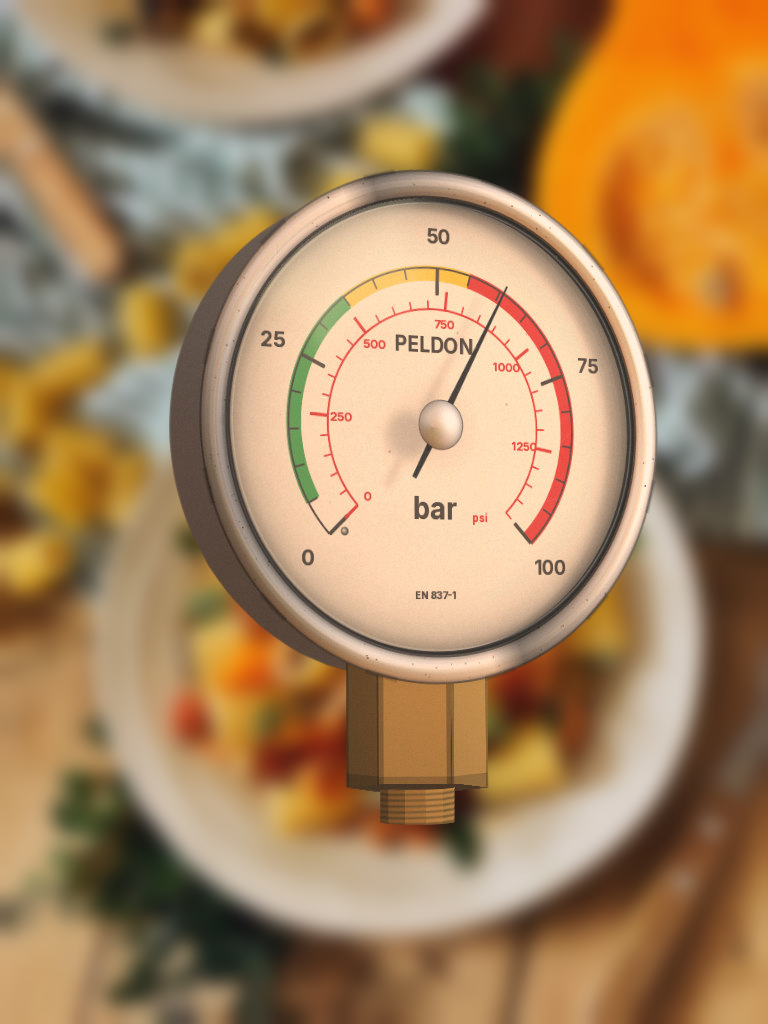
60
